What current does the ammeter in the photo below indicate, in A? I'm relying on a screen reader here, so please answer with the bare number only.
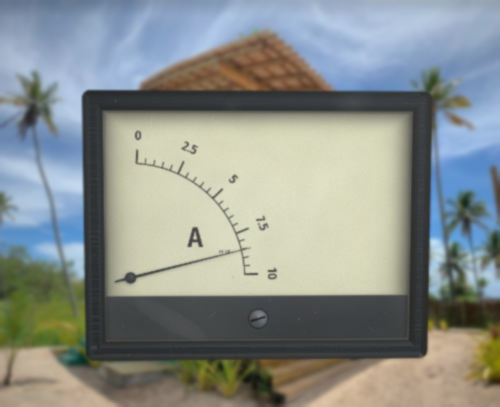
8.5
